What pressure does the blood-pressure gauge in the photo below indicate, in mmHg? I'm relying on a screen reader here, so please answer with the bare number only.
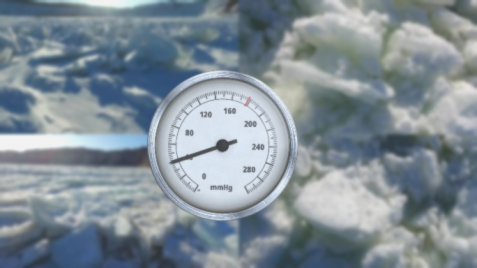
40
